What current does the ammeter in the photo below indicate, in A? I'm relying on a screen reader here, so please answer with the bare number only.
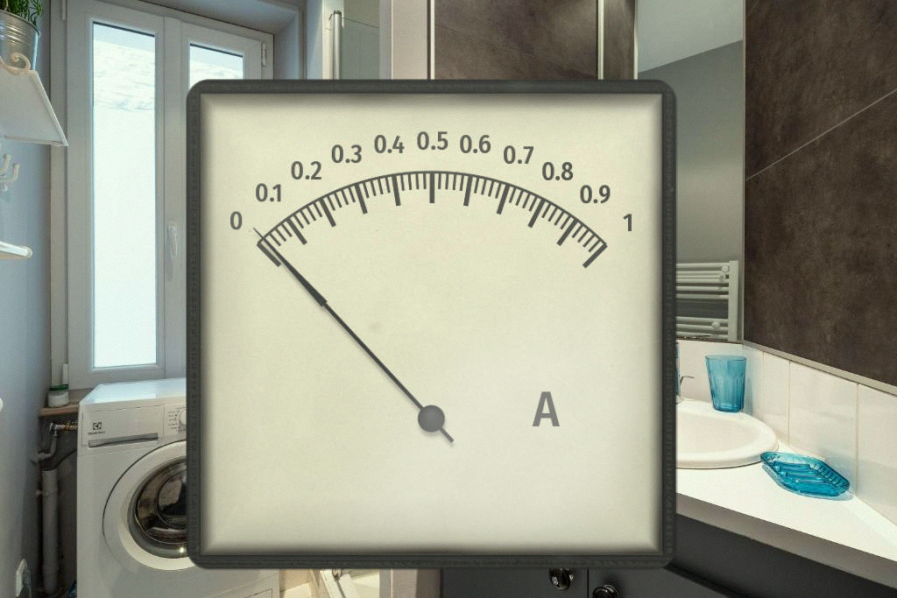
0.02
